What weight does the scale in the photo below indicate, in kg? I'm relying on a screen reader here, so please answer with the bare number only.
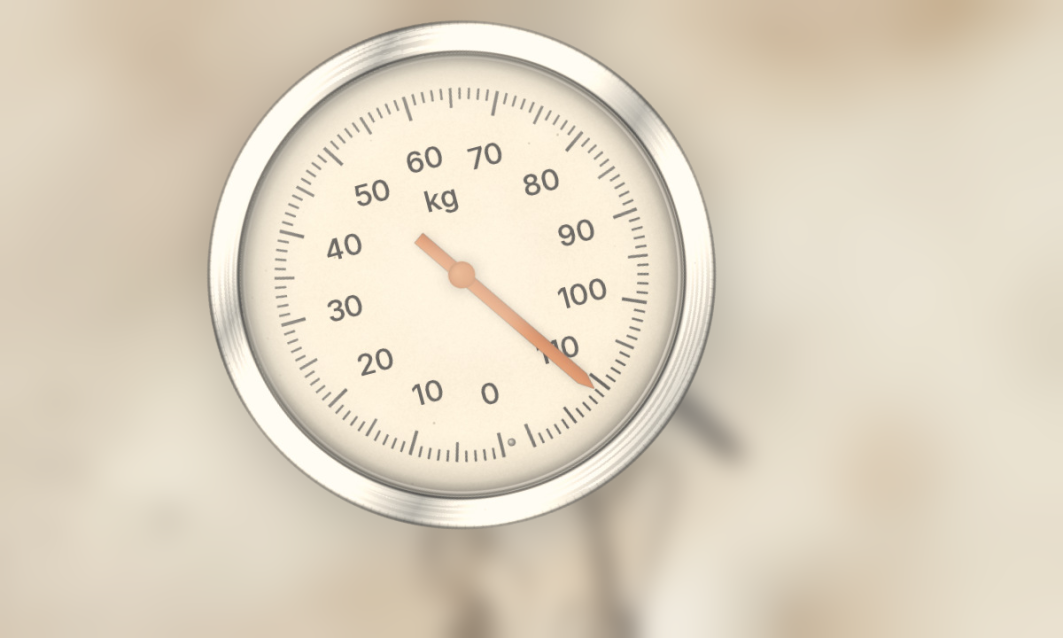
111
